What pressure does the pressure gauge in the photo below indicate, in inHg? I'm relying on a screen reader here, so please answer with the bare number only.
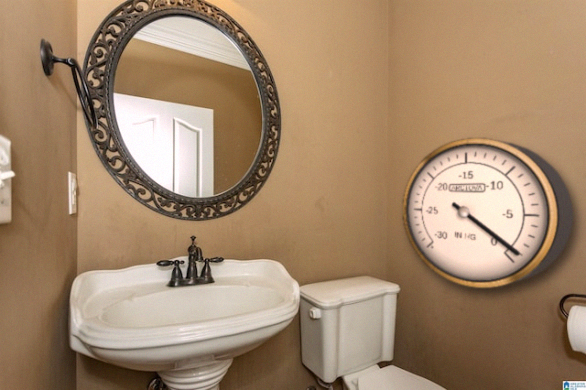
-1
